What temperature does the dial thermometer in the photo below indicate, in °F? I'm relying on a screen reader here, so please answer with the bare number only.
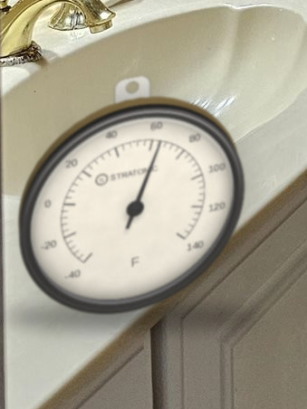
64
